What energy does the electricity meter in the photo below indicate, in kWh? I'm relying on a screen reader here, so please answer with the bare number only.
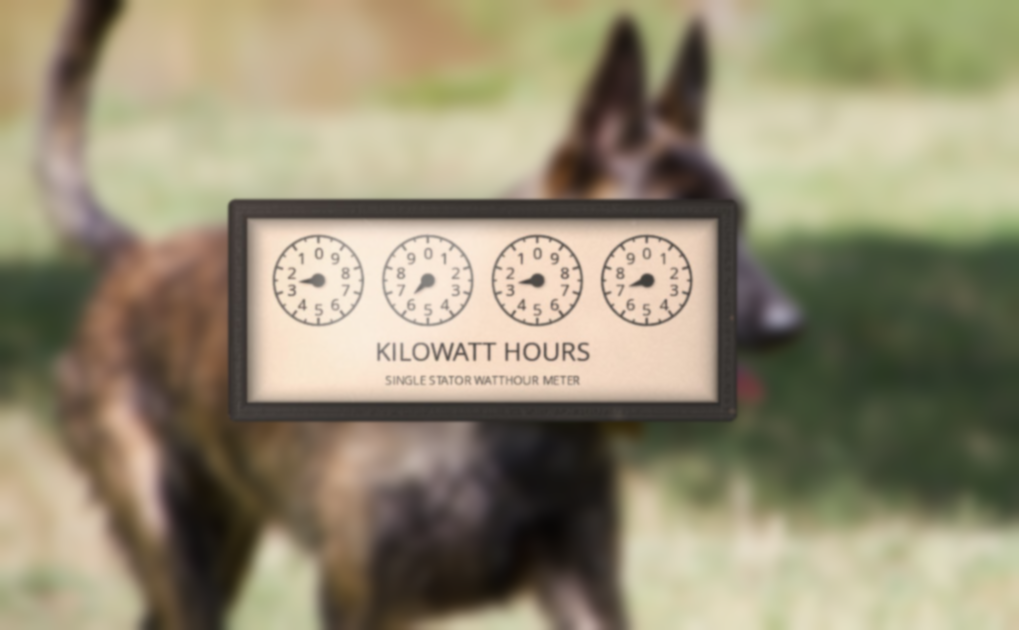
2627
